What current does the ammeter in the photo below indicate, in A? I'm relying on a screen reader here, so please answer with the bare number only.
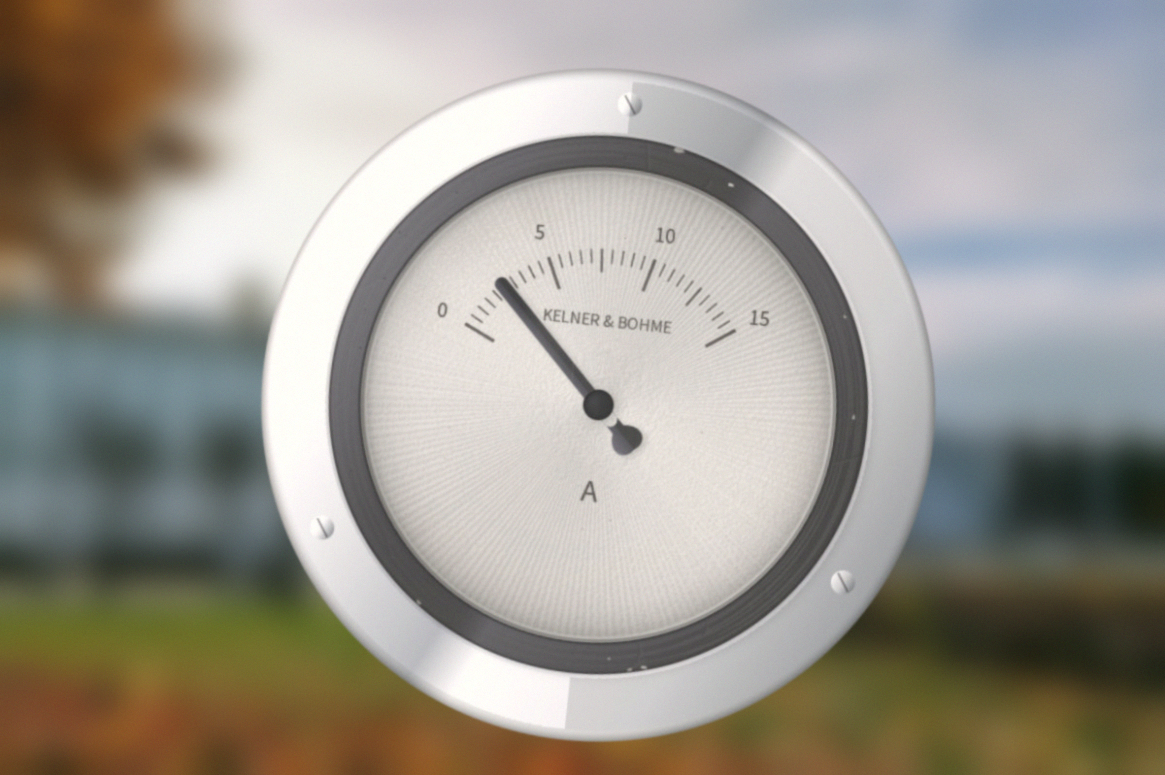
2.5
